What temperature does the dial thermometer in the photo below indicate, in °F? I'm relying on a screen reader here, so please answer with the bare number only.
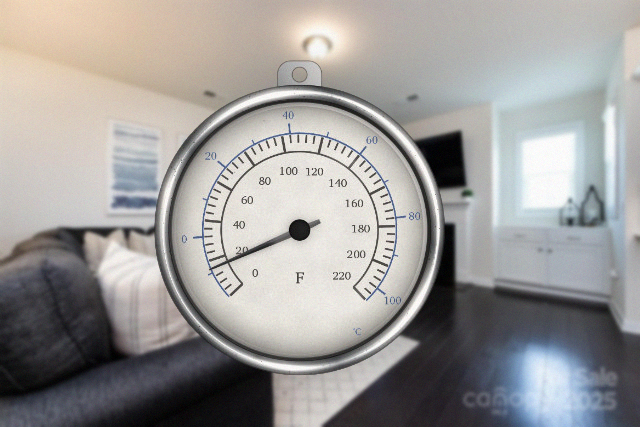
16
